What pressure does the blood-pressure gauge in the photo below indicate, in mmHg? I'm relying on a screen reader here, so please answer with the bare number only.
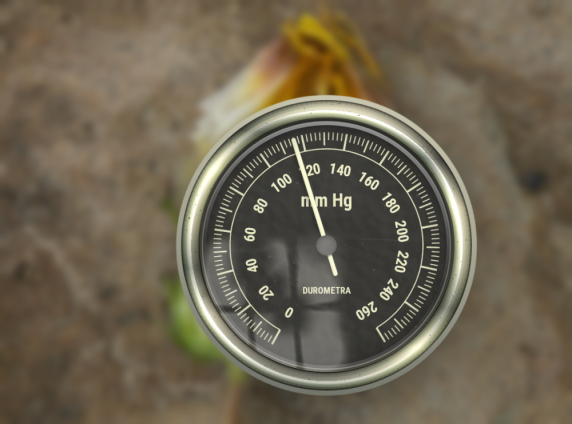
116
